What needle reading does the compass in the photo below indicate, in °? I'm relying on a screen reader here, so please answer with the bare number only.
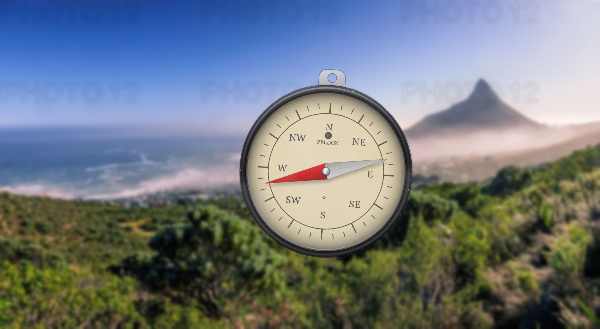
255
